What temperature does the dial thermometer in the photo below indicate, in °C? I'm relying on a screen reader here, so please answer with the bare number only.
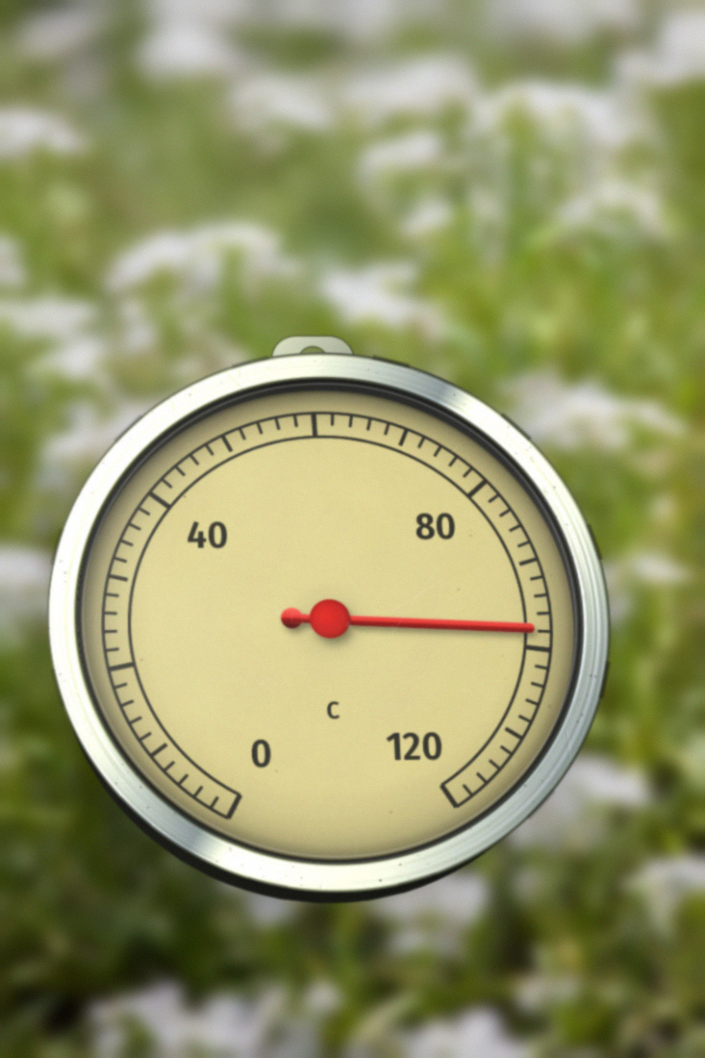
98
